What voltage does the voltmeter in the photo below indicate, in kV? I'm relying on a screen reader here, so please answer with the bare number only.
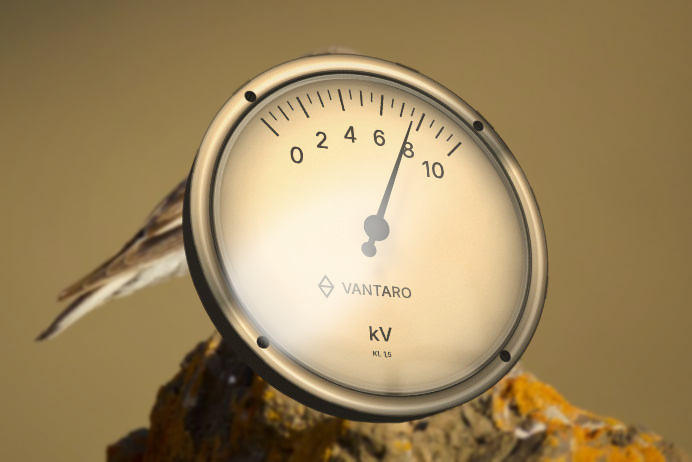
7.5
